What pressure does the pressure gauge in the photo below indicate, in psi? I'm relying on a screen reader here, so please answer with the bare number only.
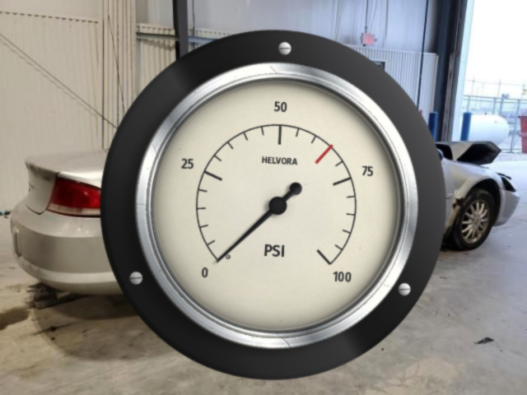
0
